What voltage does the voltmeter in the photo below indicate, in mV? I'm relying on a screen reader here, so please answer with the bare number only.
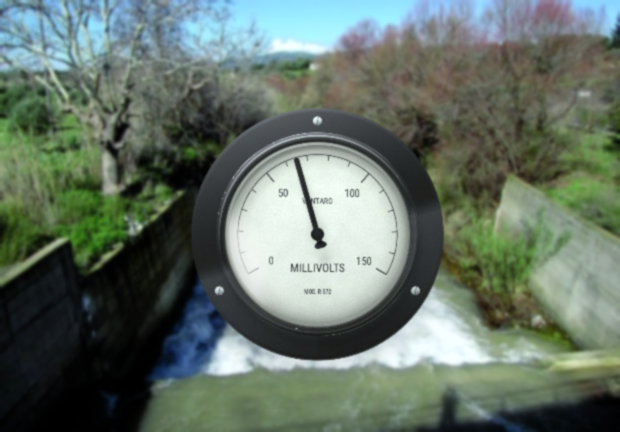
65
